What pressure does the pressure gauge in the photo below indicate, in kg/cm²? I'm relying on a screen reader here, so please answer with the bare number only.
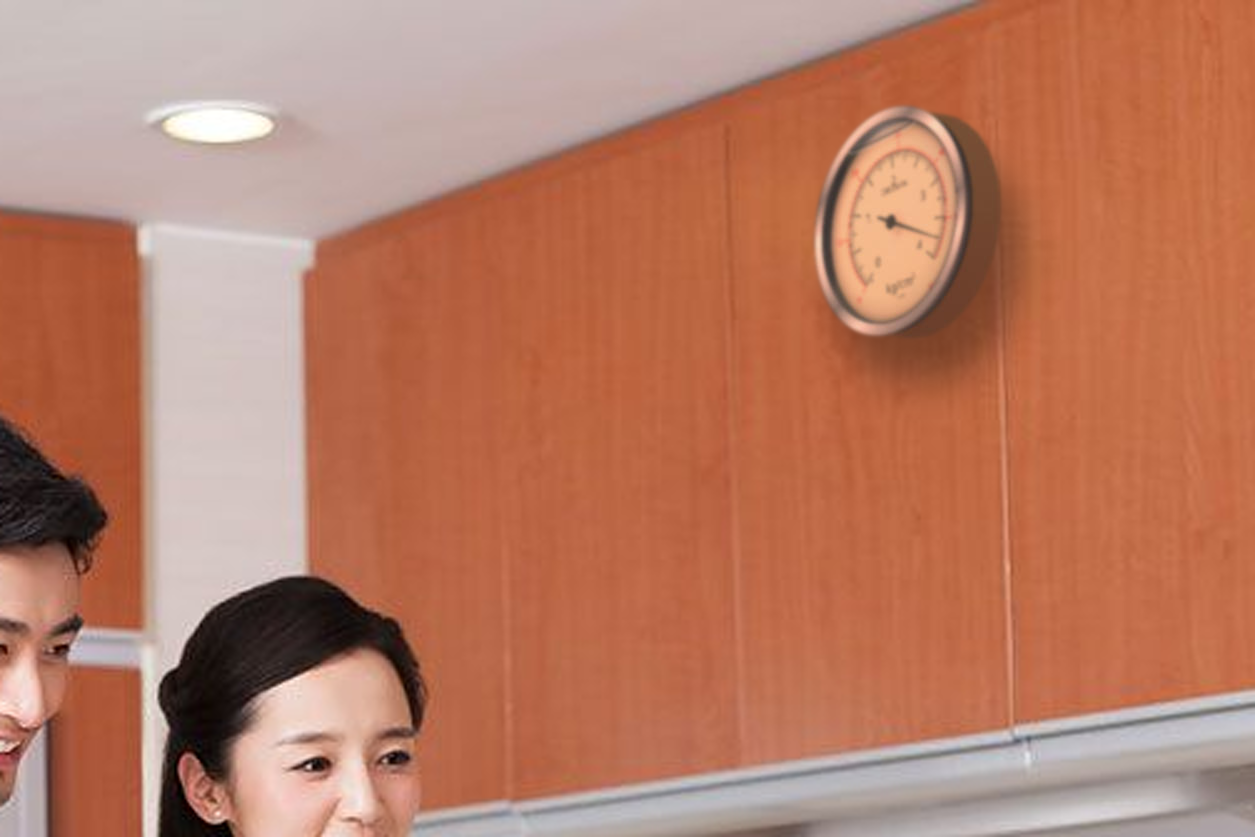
3.75
